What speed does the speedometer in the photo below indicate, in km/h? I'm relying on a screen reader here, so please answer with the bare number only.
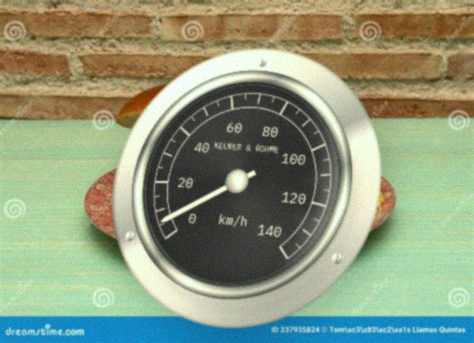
5
